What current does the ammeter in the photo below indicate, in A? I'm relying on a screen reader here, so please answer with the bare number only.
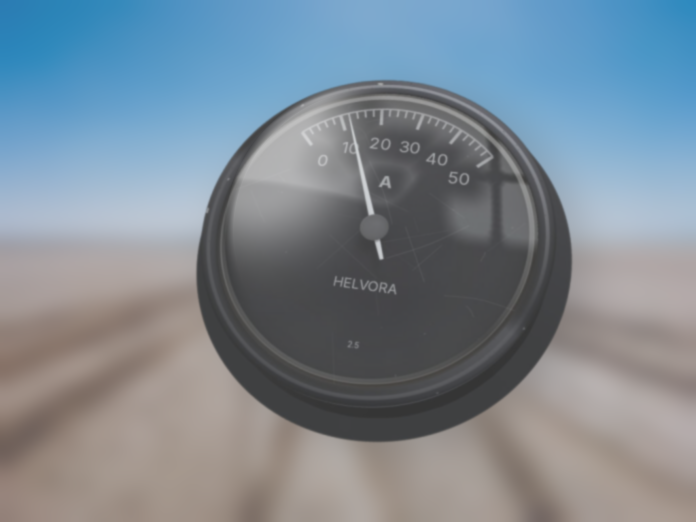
12
